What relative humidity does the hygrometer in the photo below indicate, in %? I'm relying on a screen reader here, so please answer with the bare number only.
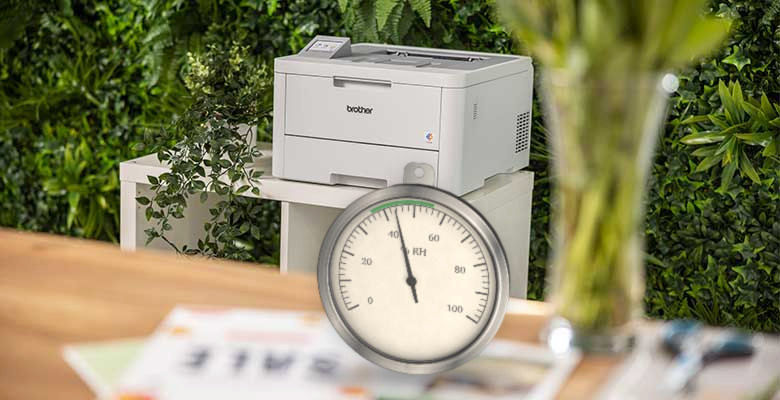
44
